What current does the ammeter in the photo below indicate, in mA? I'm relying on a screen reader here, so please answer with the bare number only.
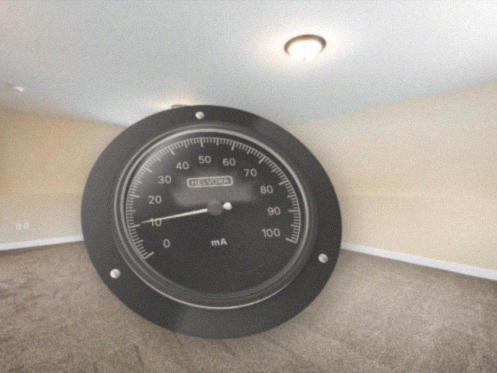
10
